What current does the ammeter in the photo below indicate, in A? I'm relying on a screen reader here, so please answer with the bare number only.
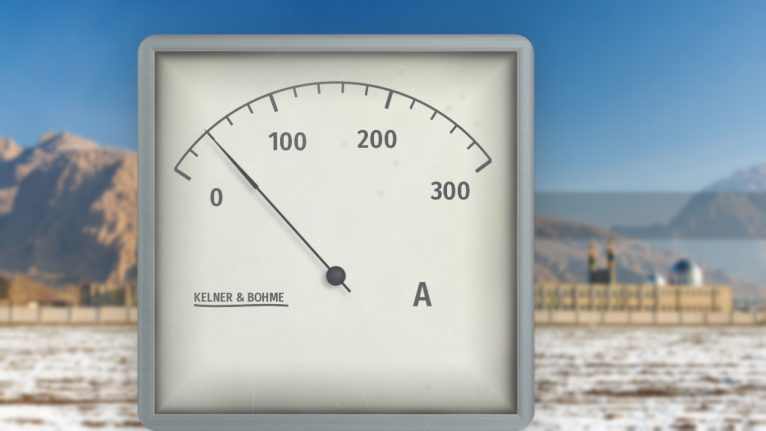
40
